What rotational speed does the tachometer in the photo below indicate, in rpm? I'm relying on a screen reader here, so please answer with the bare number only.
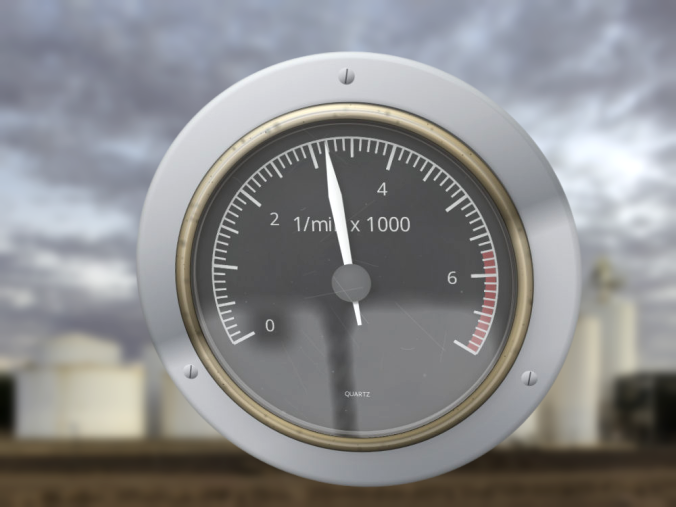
3200
